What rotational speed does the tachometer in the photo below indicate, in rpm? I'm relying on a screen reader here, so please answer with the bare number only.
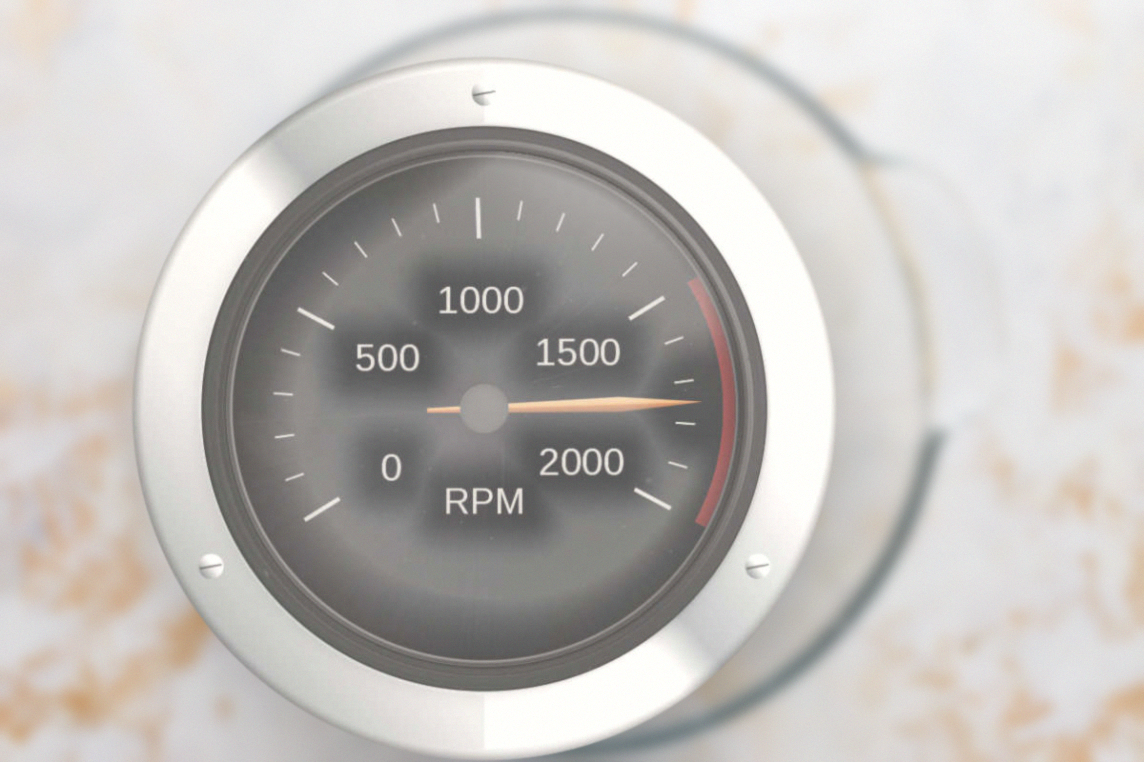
1750
